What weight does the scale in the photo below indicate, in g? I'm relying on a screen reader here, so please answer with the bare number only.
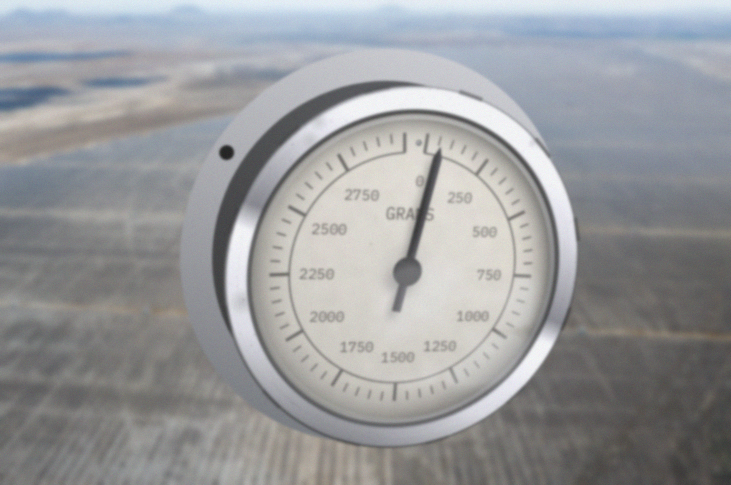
50
